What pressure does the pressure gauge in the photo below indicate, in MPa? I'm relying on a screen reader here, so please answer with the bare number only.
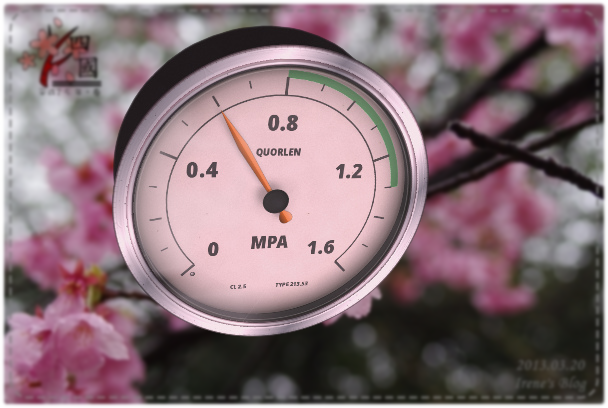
0.6
